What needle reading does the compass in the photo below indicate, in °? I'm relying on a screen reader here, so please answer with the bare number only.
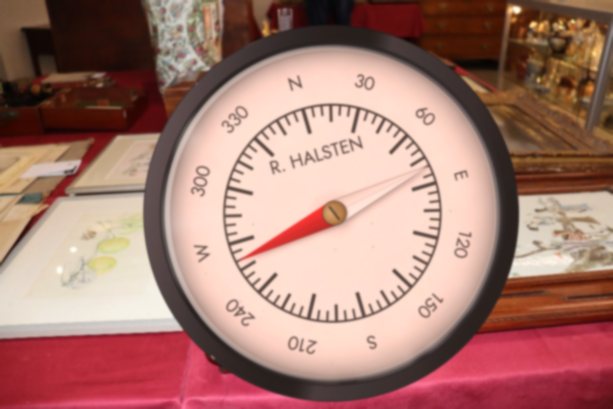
260
